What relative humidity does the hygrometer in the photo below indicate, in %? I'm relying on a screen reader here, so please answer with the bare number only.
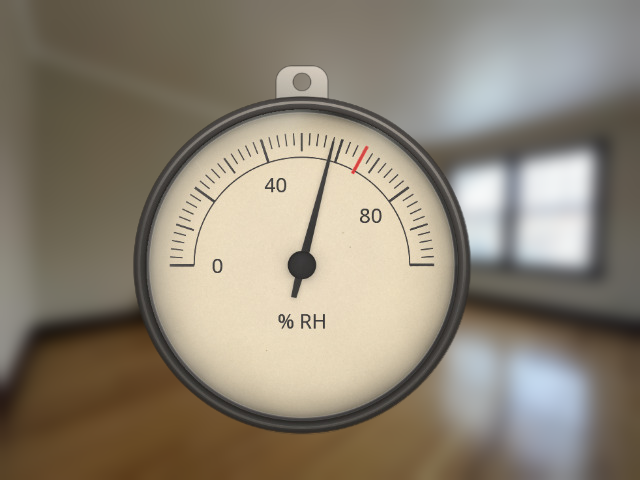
58
